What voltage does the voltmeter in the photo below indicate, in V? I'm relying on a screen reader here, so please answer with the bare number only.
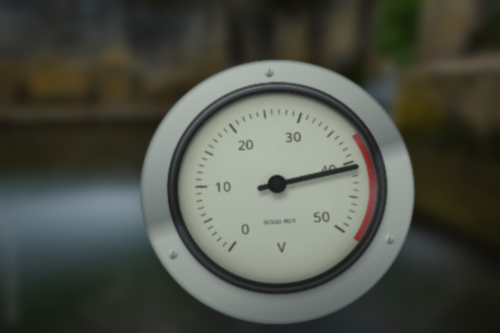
41
